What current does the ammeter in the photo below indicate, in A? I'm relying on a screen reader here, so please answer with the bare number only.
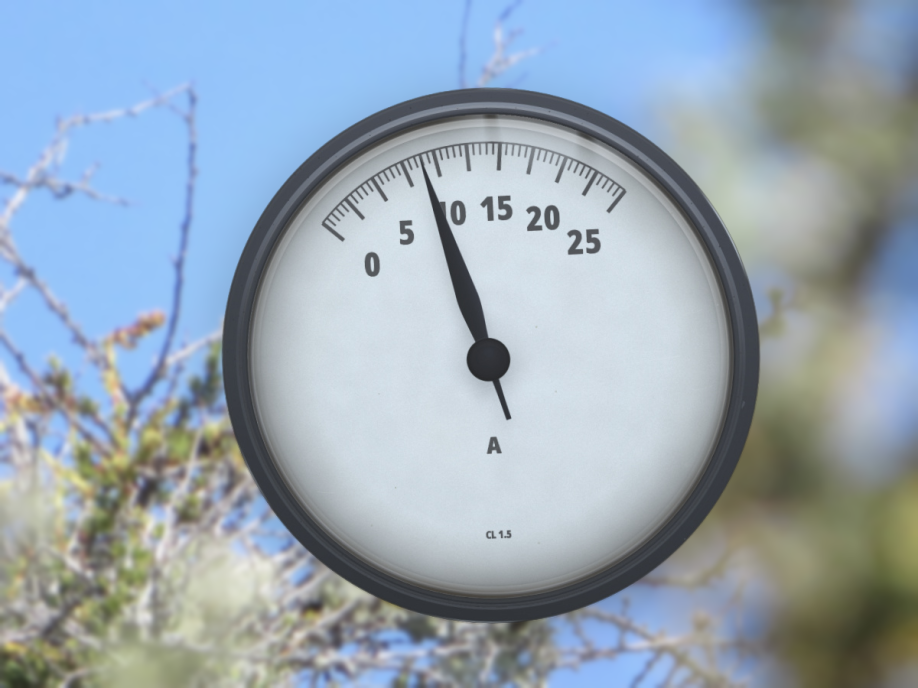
9
